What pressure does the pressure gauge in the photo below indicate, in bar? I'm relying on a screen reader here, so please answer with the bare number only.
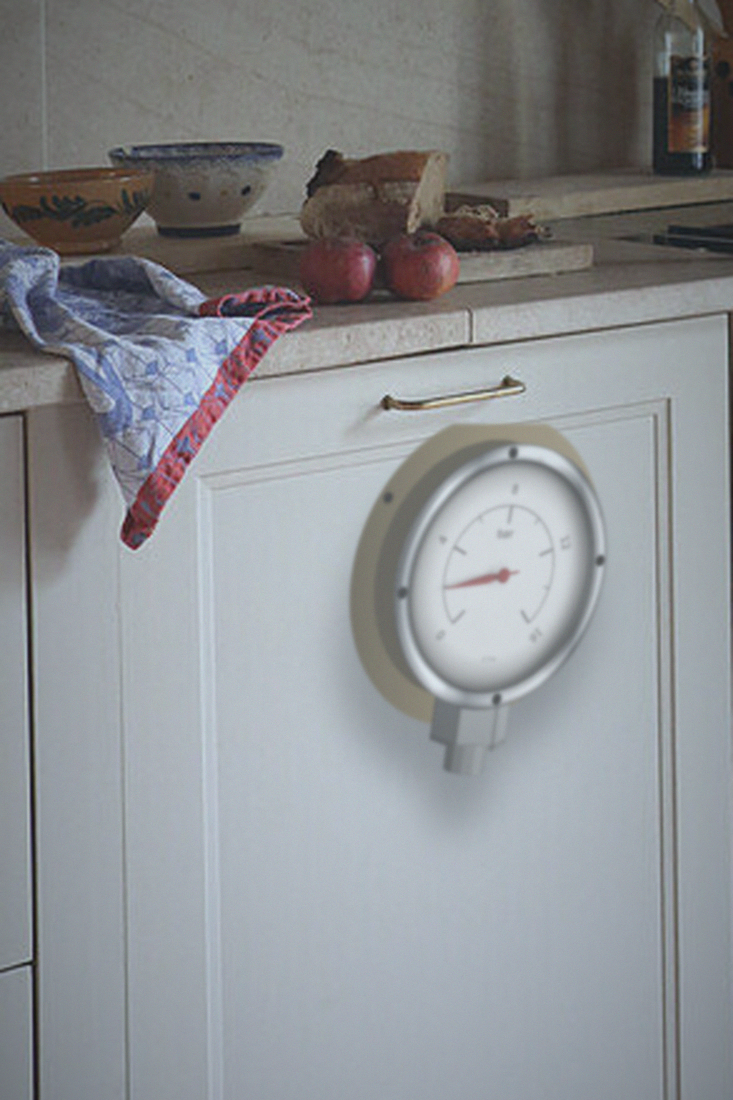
2
